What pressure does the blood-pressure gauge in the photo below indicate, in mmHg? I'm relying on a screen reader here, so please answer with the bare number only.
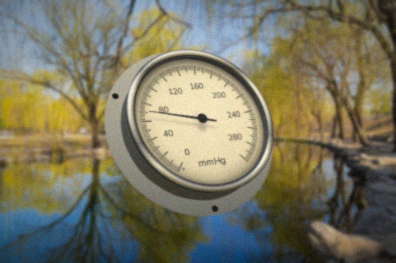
70
